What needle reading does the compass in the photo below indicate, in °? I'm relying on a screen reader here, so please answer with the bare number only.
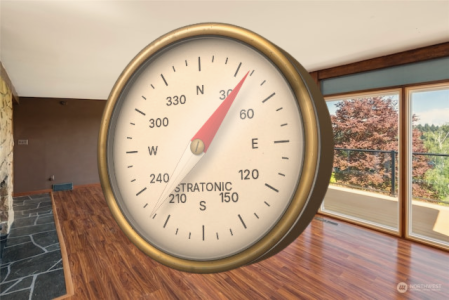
40
